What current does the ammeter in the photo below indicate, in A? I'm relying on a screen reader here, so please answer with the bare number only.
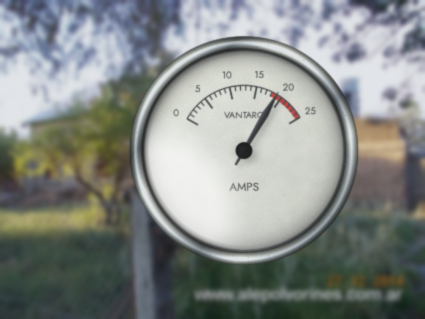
19
